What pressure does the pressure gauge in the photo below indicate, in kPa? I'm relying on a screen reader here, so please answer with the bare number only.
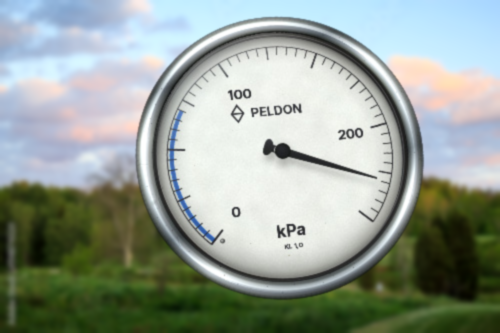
230
